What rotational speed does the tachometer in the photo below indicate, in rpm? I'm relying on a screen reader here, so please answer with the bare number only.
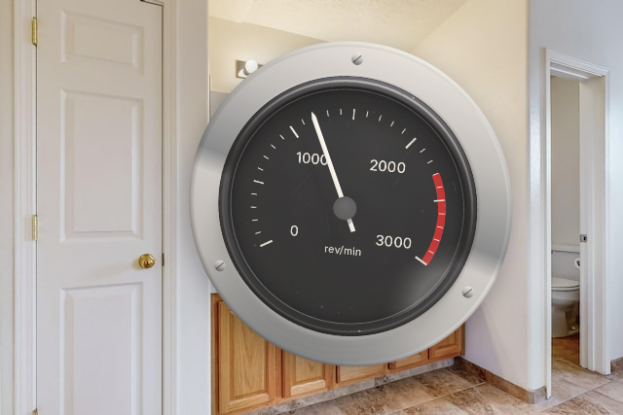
1200
